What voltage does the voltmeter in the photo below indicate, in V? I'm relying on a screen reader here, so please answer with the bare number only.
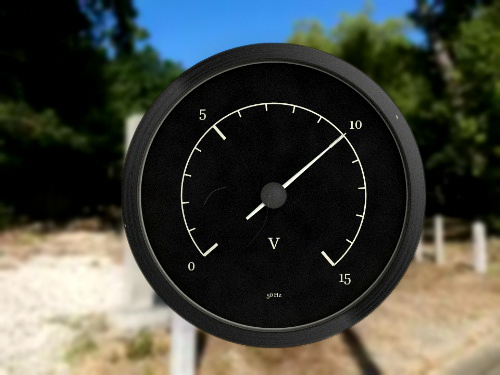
10
